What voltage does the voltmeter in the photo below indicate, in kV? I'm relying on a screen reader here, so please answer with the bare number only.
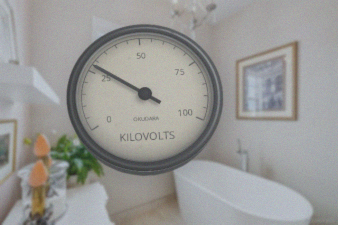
27.5
